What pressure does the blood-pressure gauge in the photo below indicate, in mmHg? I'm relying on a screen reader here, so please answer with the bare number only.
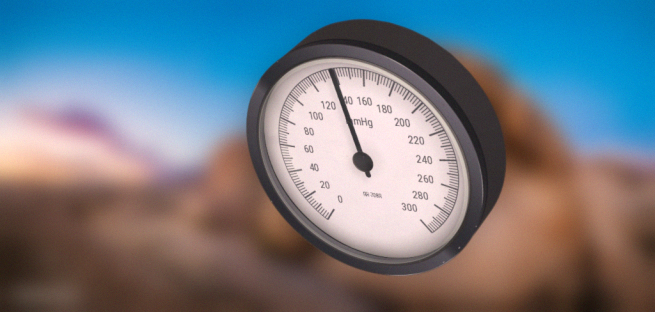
140
